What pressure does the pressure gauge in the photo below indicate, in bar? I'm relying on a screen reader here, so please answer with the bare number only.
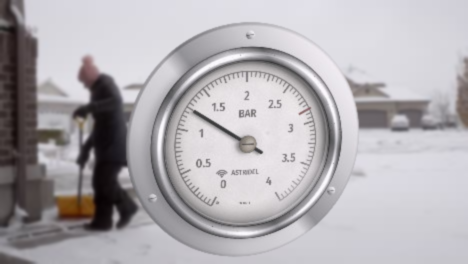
1.25
